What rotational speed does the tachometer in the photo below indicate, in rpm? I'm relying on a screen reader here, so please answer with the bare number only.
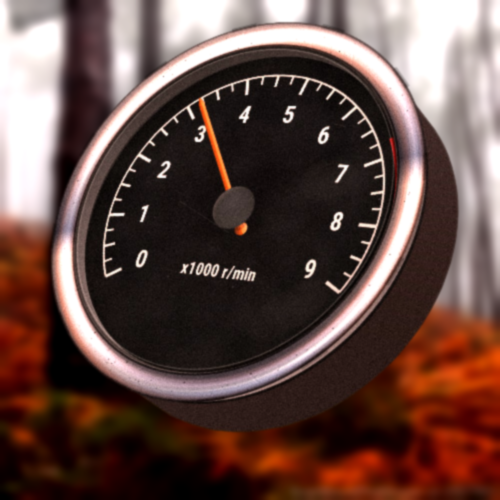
3250
